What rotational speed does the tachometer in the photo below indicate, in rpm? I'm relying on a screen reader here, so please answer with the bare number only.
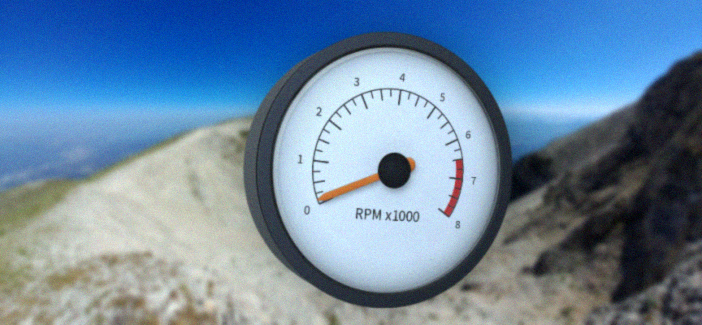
125
